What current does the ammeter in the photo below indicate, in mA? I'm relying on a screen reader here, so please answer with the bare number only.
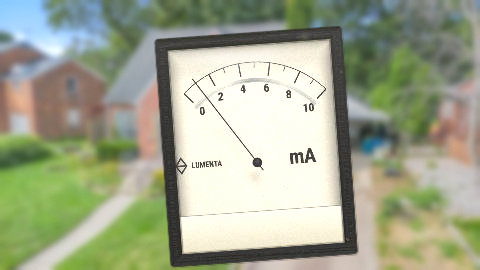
1
